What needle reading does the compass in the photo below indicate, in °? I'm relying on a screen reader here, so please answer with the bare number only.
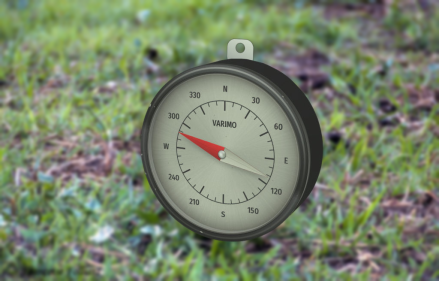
290
